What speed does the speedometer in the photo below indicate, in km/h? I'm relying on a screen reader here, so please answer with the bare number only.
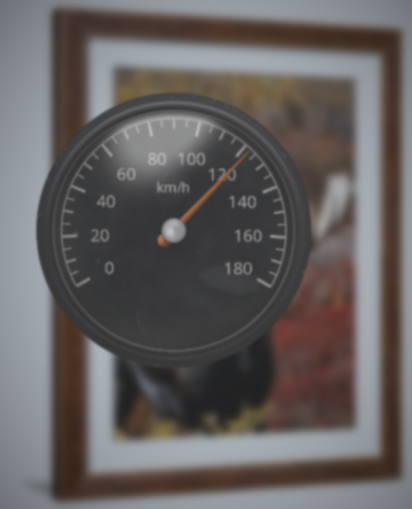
122.5
